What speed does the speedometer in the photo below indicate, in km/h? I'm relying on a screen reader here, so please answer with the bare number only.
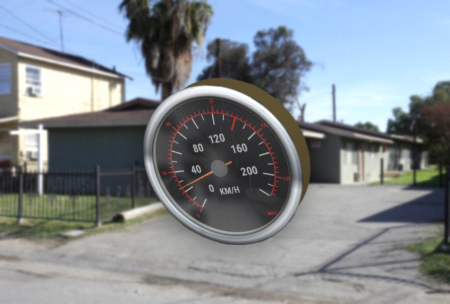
25
